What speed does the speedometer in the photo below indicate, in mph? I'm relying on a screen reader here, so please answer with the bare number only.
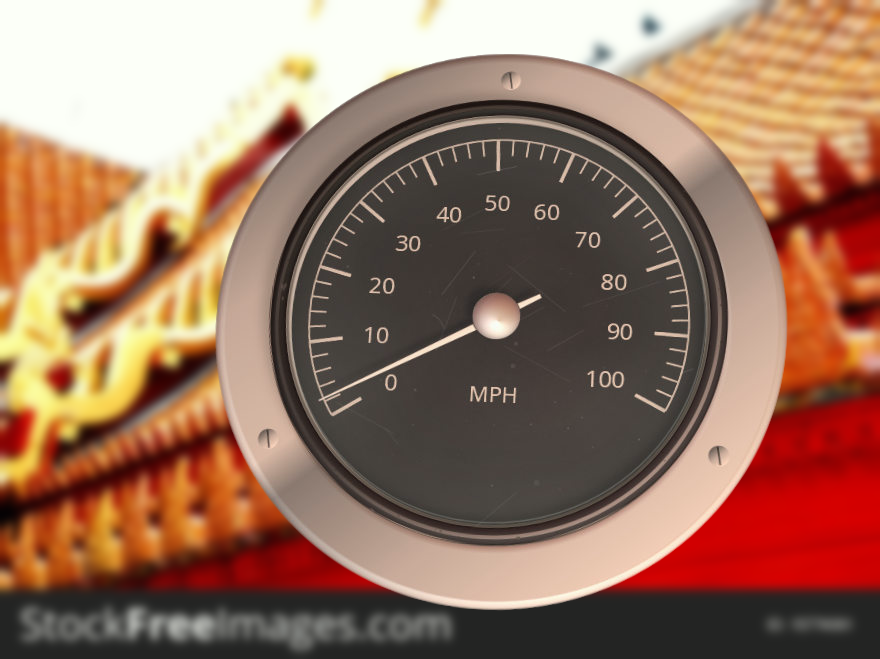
2
